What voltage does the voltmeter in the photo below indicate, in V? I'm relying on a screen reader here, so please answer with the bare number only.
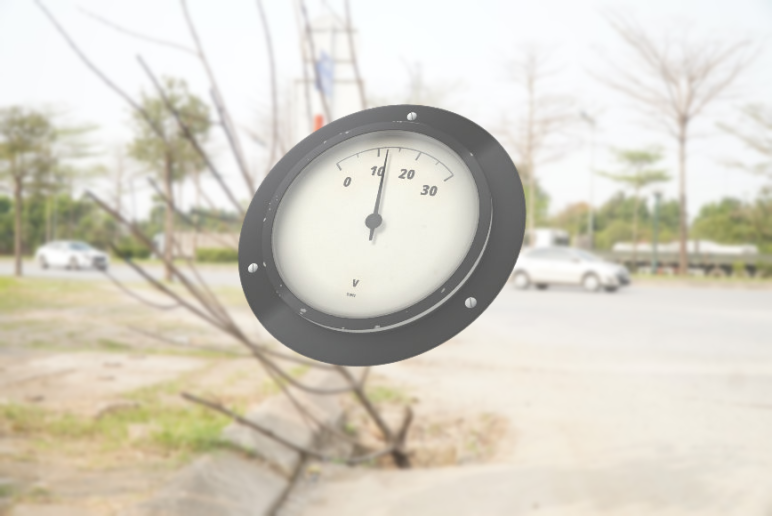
12.5
